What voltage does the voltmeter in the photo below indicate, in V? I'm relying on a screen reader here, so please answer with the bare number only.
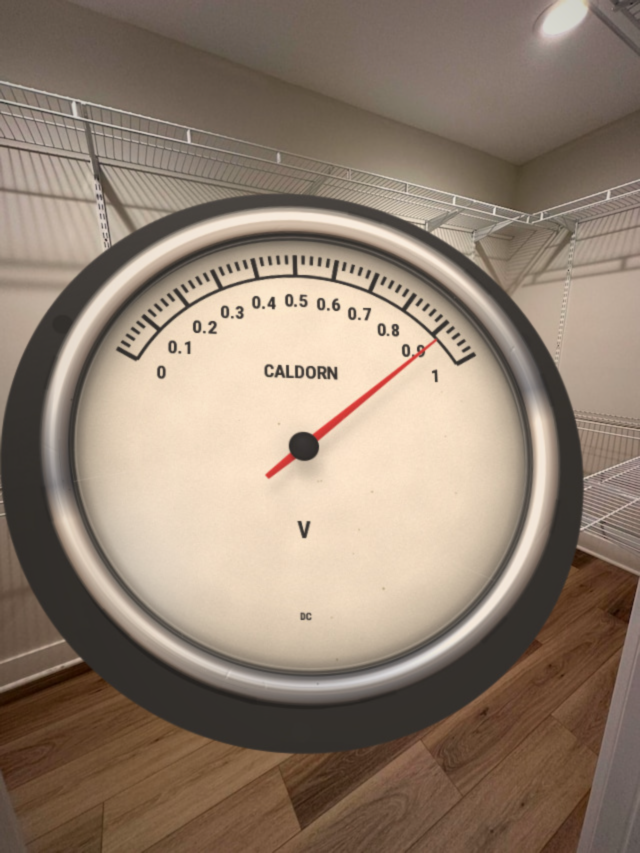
0.92
